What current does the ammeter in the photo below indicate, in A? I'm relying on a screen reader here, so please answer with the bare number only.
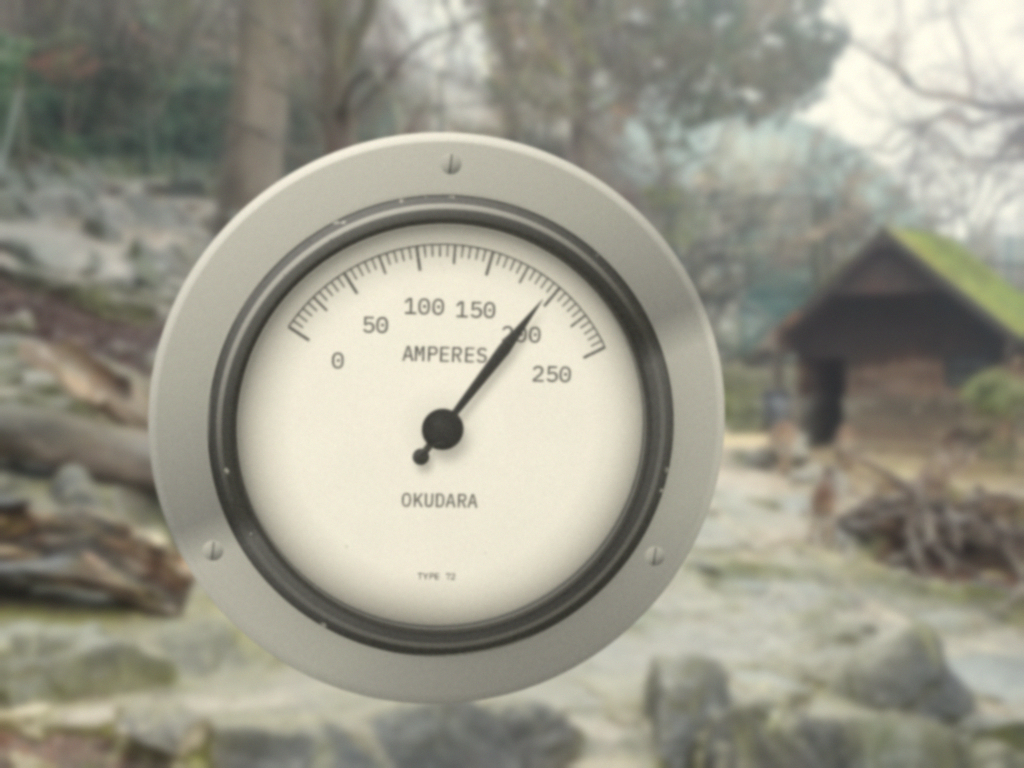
195
